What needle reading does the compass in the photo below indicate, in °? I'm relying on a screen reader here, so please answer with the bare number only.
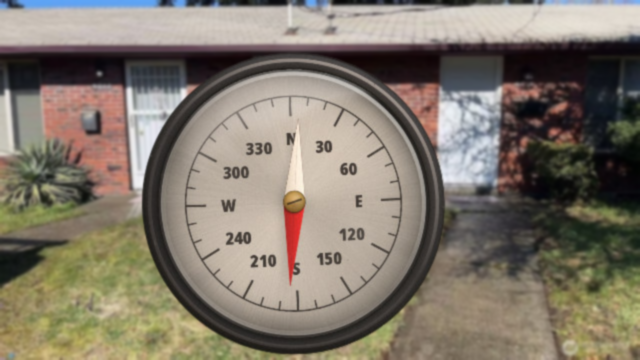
185
